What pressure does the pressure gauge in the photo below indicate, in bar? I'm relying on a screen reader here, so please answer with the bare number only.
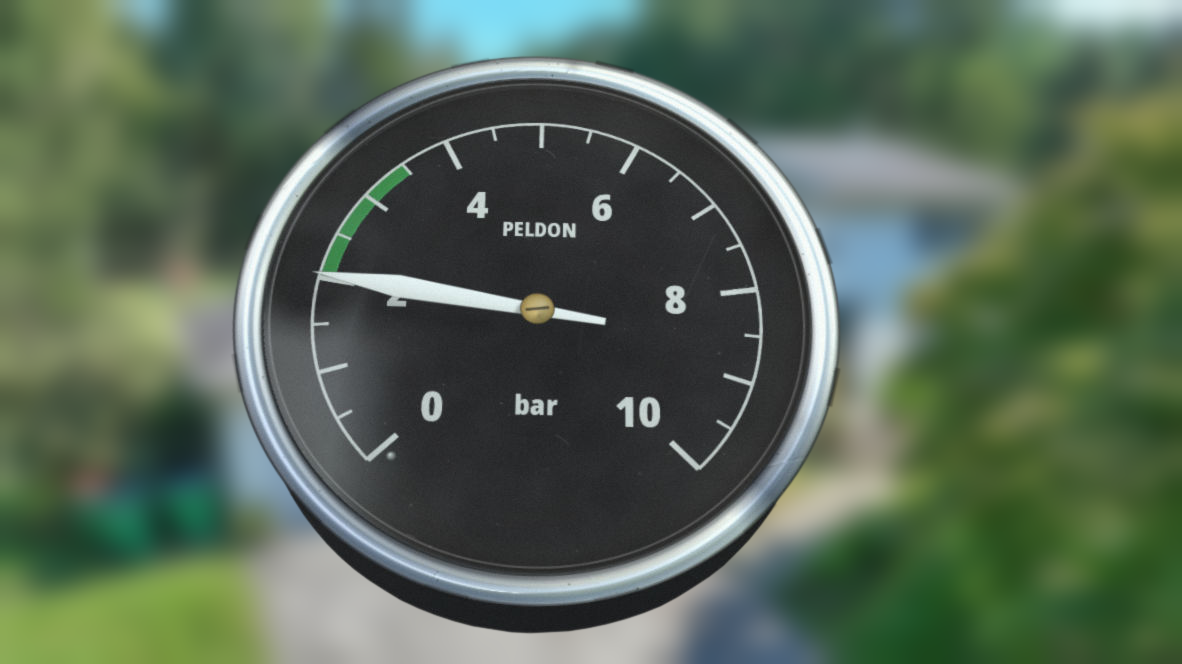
2
